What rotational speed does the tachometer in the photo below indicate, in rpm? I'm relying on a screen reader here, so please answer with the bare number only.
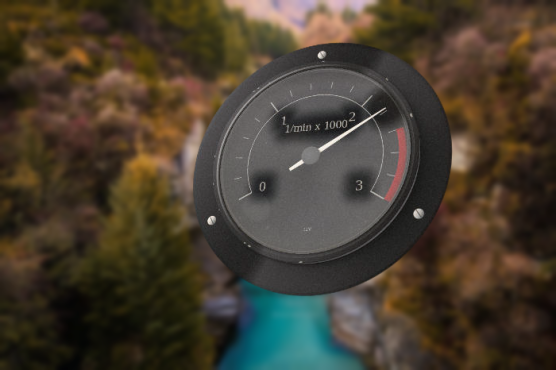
2200
